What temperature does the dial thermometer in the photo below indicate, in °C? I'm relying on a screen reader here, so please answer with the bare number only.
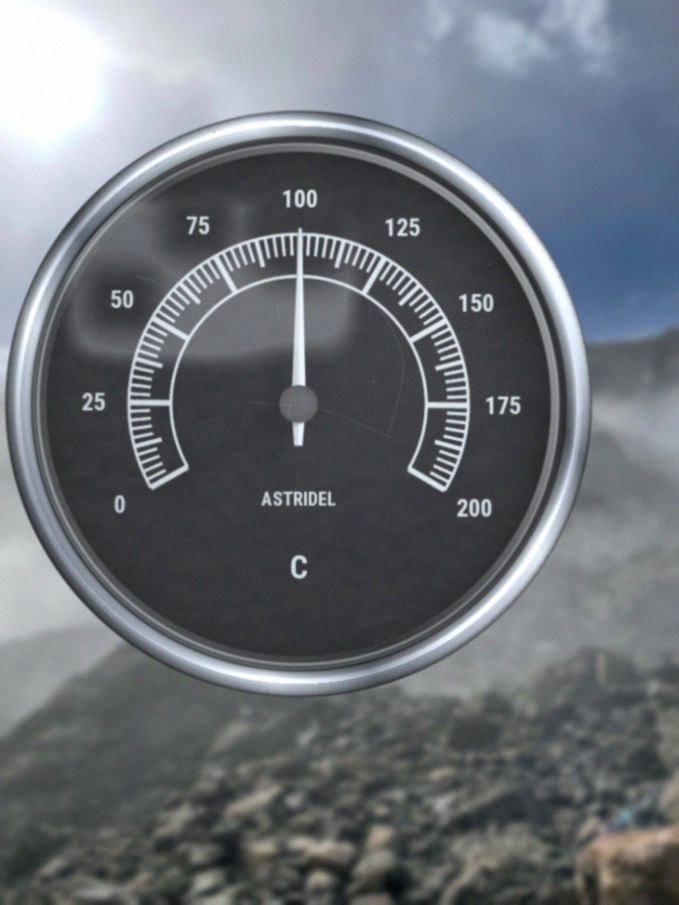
100
